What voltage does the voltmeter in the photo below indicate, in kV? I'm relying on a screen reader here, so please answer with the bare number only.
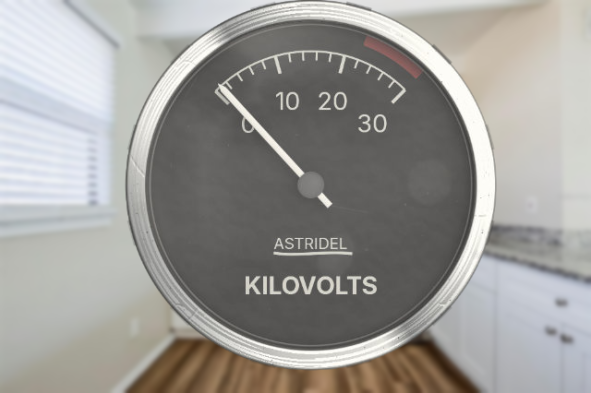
1
